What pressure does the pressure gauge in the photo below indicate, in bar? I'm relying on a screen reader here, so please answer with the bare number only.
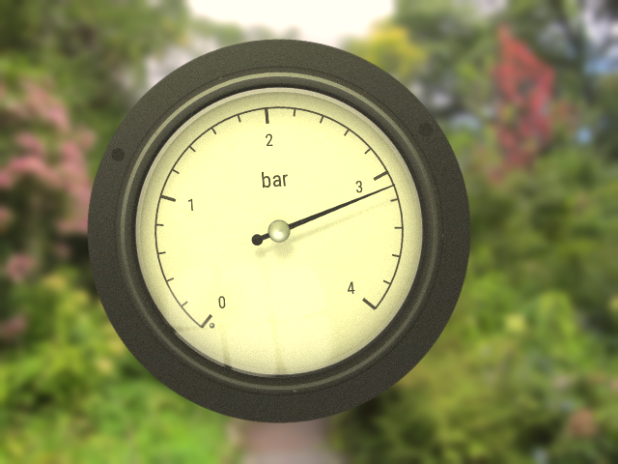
3.1
